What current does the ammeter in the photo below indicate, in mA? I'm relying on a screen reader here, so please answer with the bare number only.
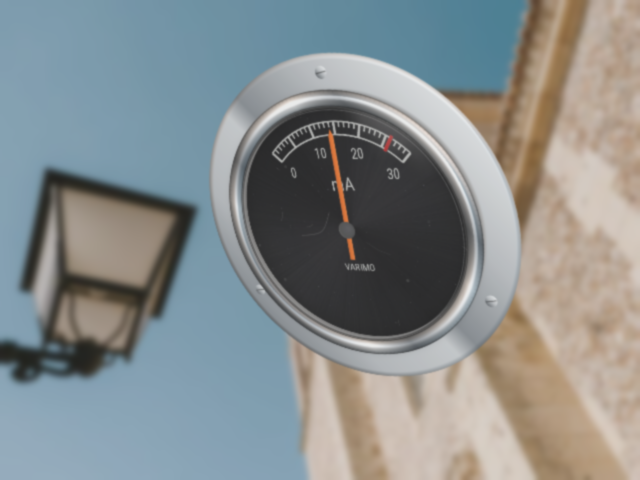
15
